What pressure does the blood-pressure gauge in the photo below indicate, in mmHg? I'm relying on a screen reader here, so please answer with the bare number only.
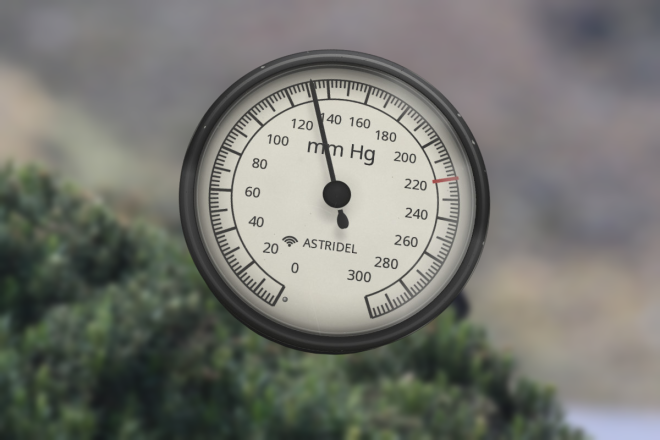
132
